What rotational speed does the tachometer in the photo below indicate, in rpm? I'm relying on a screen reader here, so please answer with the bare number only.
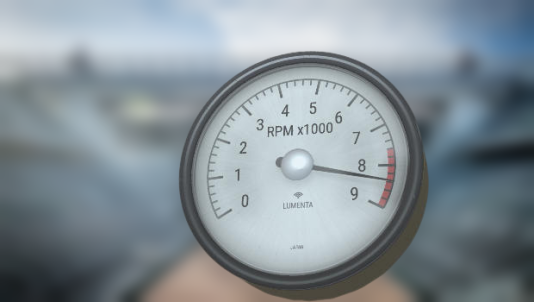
8400
